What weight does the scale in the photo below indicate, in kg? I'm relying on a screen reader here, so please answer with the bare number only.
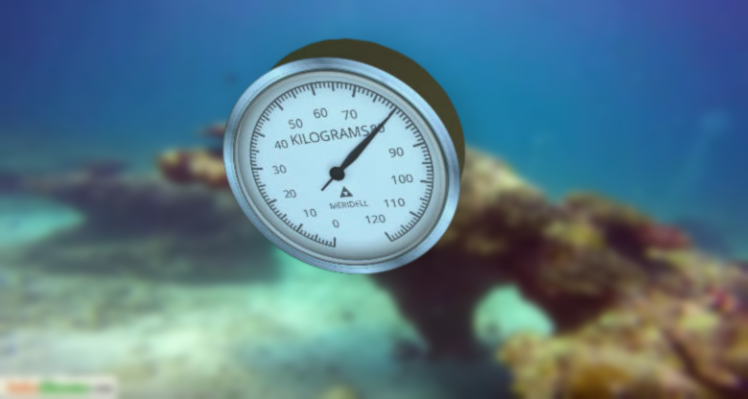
80
